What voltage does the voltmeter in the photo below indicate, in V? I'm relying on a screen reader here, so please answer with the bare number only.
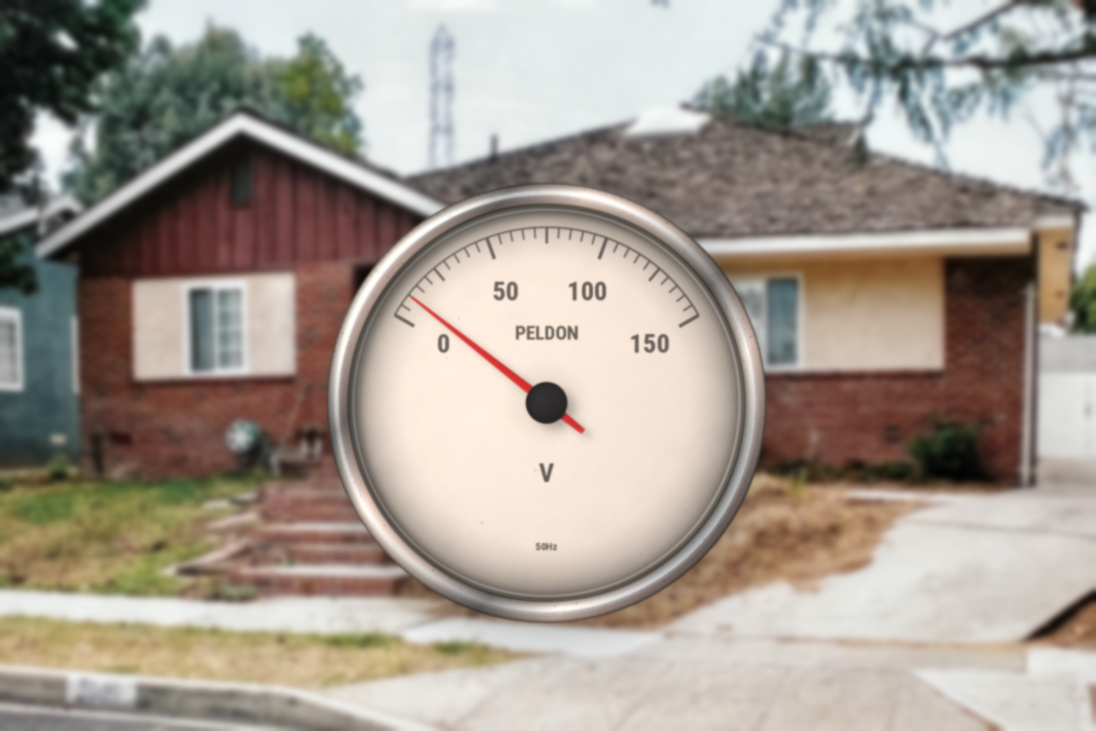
10
